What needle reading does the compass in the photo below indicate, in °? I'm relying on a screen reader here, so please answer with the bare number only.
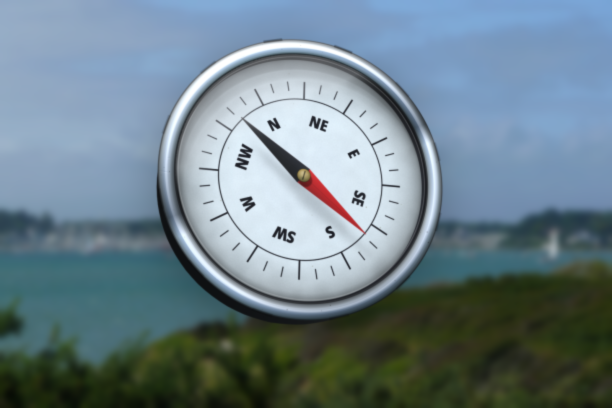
160
